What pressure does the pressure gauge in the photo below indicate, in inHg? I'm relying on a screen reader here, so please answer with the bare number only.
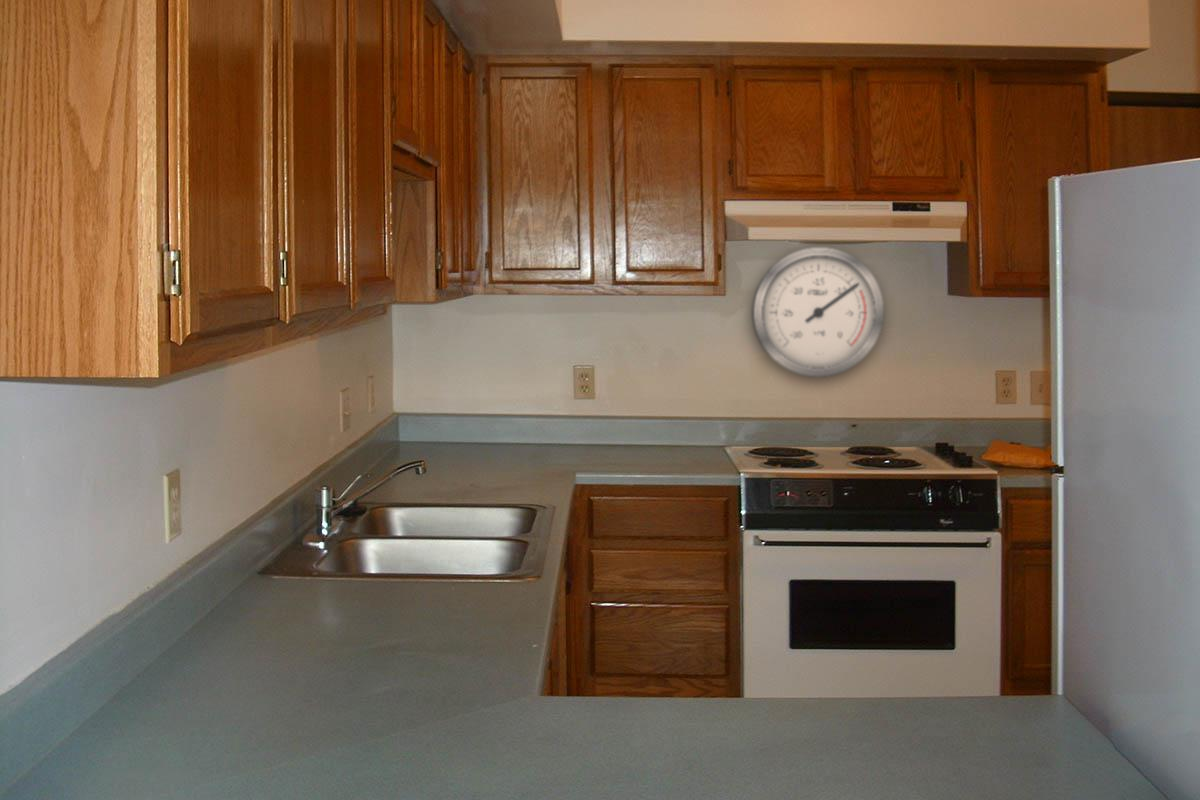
-9
